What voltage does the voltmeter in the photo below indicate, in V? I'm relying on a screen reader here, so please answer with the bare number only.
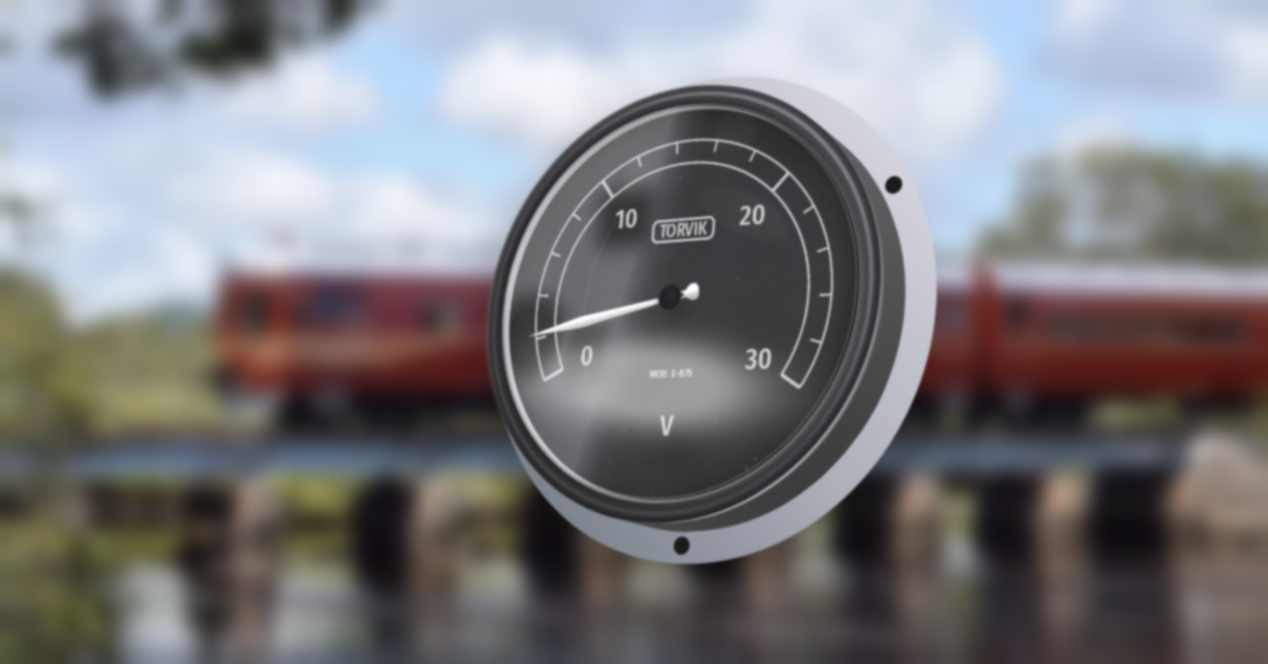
2
